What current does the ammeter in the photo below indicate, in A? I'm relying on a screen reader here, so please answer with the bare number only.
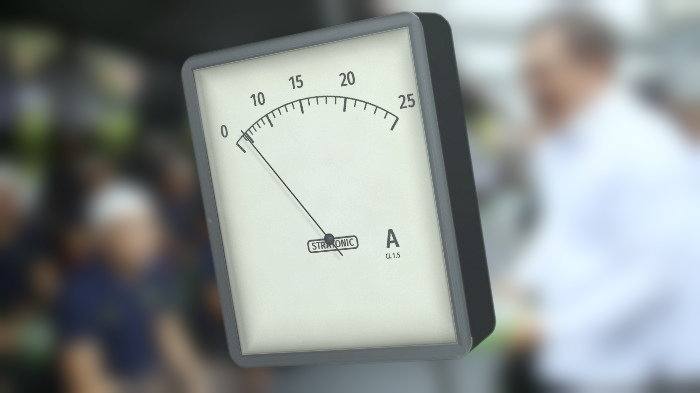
5
